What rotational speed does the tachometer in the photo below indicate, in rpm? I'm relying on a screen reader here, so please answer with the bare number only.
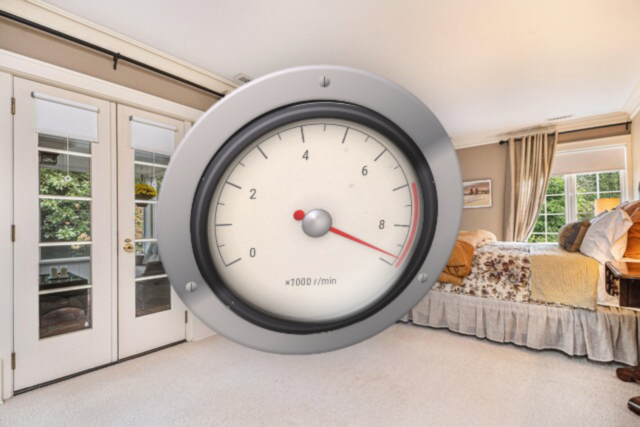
8750
